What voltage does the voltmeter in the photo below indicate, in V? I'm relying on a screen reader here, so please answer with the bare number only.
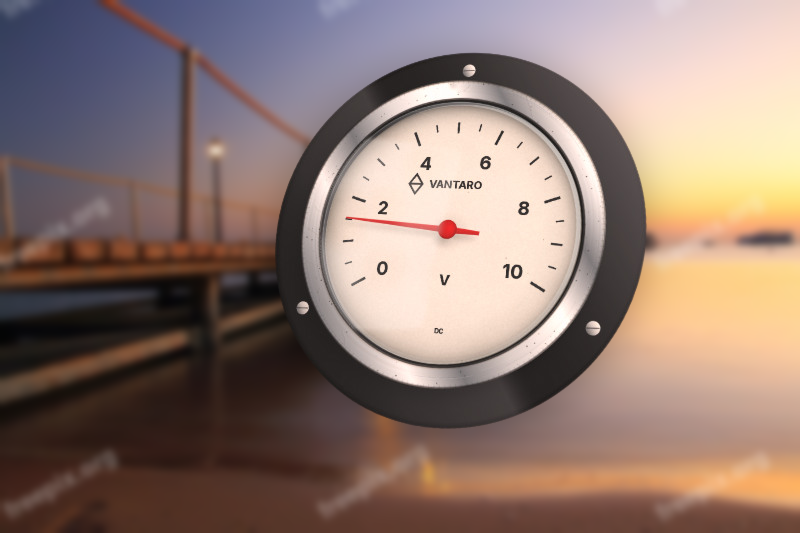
1.5
